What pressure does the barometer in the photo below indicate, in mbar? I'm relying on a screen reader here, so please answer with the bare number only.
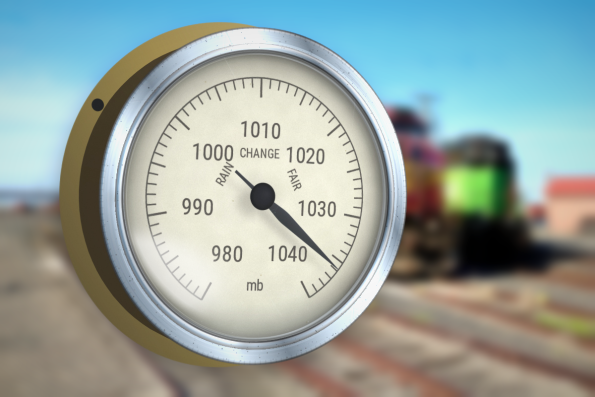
1036
